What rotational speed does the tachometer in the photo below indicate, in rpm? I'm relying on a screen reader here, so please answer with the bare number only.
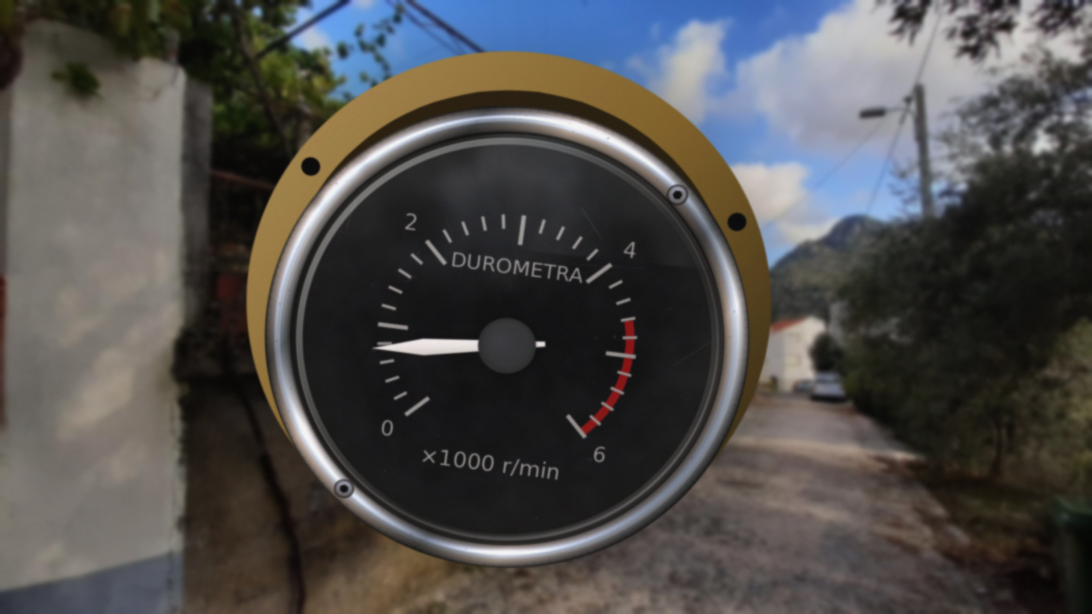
800
